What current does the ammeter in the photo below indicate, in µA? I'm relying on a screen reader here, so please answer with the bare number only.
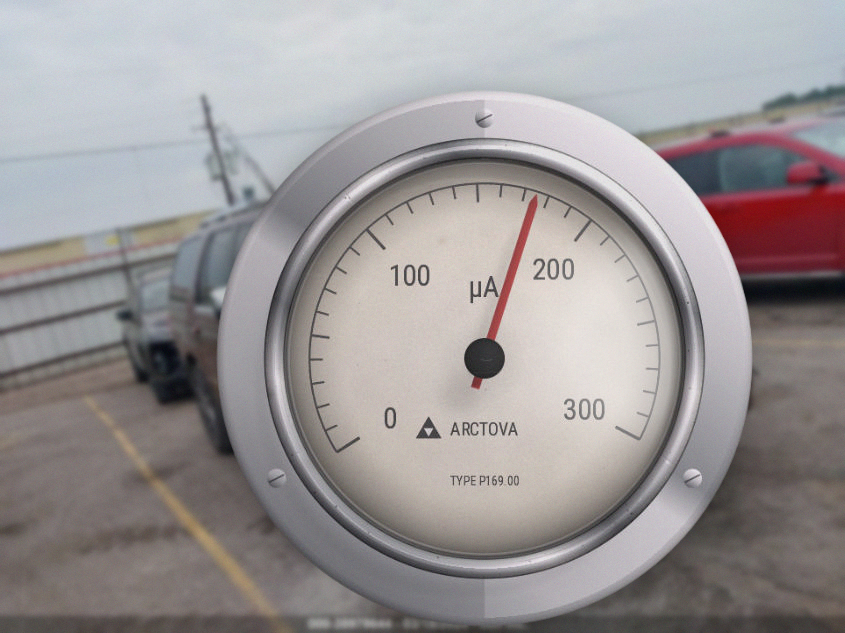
175
